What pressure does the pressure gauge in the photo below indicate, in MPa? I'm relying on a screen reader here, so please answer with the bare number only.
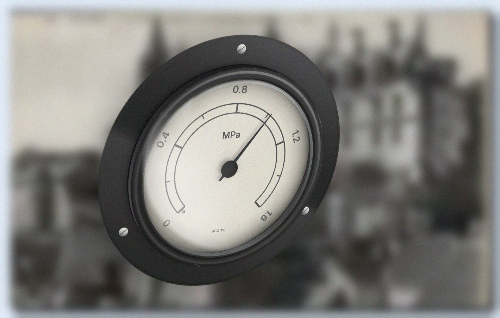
1
